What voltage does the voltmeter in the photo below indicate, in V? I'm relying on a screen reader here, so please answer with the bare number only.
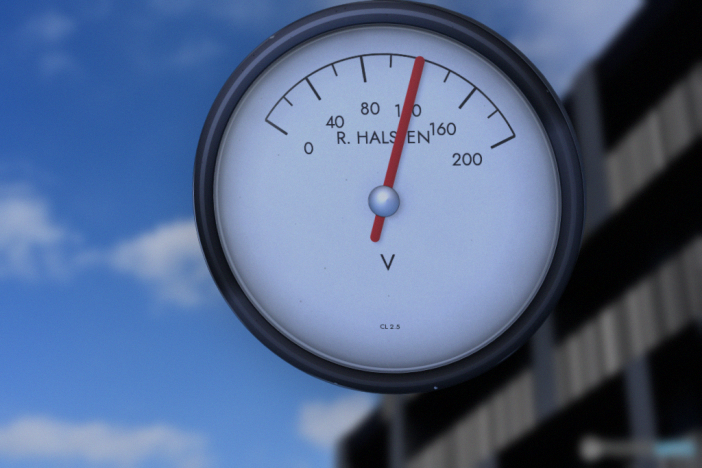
120
